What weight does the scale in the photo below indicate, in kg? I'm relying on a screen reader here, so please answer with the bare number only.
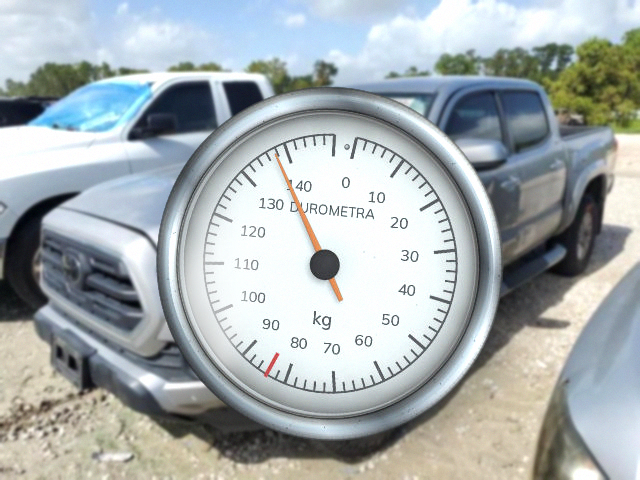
138
